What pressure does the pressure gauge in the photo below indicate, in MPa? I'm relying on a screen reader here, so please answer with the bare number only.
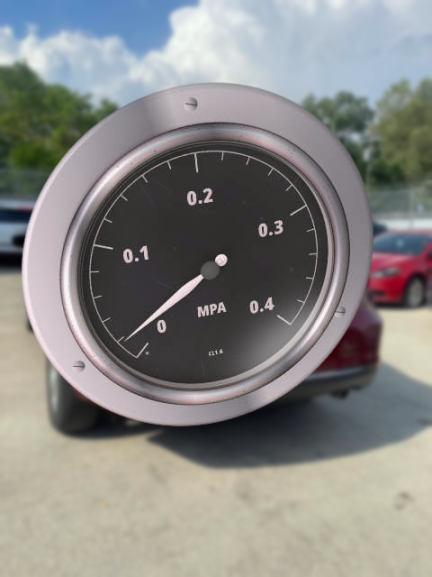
0.02
